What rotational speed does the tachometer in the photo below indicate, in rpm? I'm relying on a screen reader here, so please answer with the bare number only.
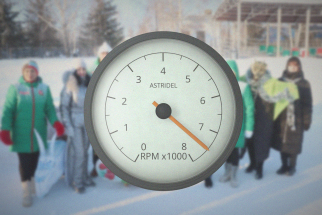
7500
